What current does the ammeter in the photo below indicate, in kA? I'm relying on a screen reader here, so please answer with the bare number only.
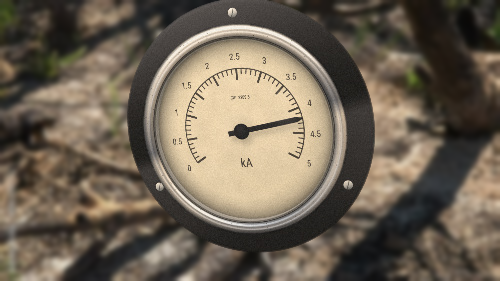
4.2
